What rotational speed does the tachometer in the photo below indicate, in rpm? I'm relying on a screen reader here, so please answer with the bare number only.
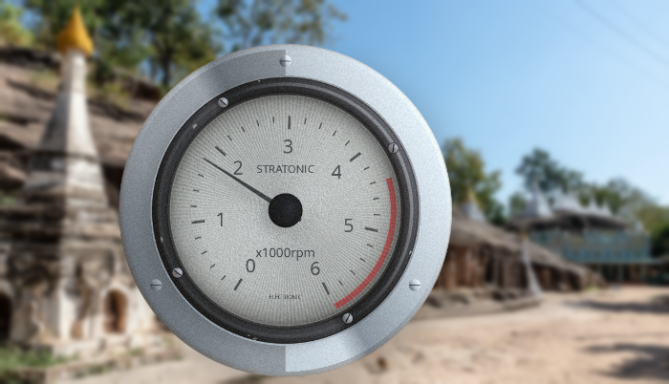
1800
